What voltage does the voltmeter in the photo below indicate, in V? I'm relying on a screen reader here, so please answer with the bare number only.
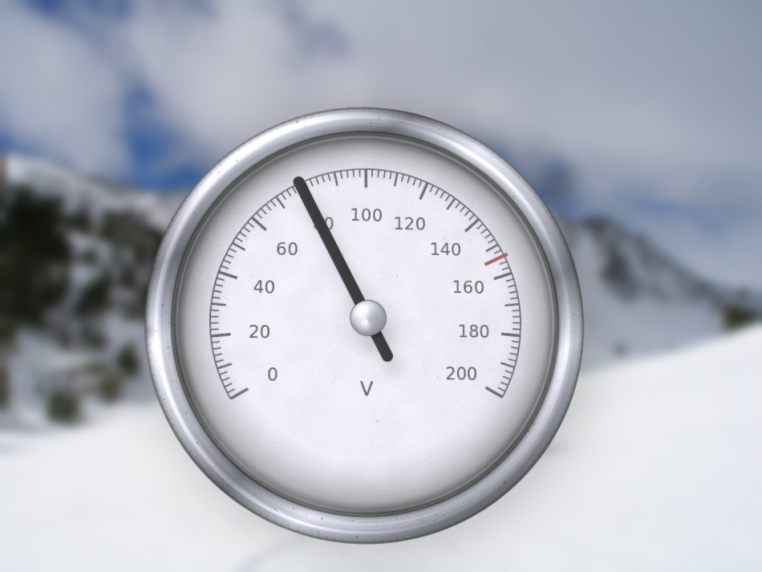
78
